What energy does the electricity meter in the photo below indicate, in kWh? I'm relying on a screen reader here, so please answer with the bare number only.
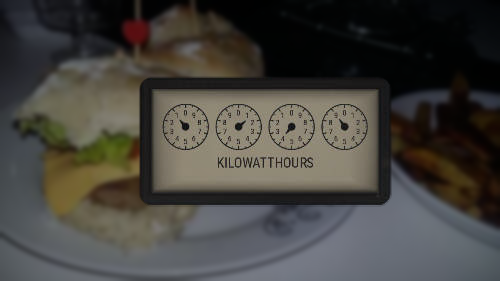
1139
